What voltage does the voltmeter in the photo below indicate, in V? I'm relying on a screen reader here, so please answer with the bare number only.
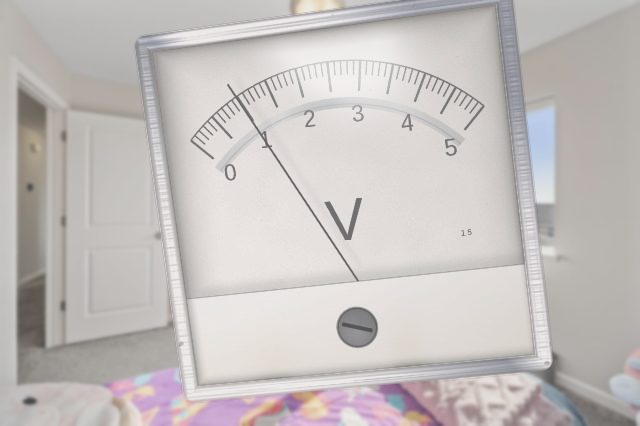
1
